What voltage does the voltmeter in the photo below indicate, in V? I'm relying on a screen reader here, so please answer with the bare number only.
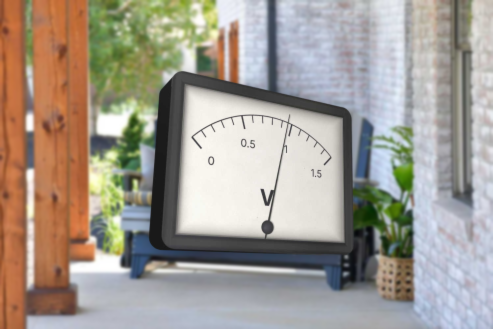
0.95
